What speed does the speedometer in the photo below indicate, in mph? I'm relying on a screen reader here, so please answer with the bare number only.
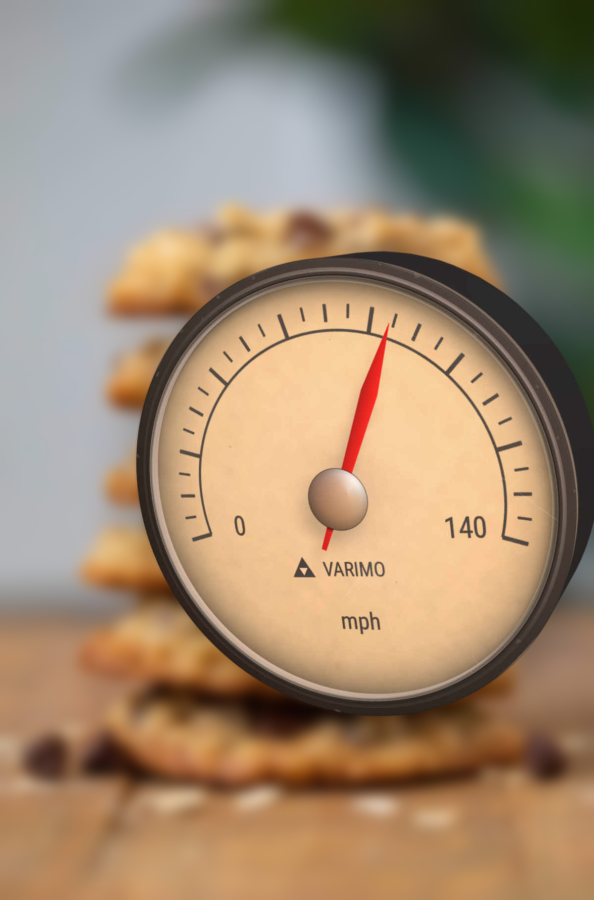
85
